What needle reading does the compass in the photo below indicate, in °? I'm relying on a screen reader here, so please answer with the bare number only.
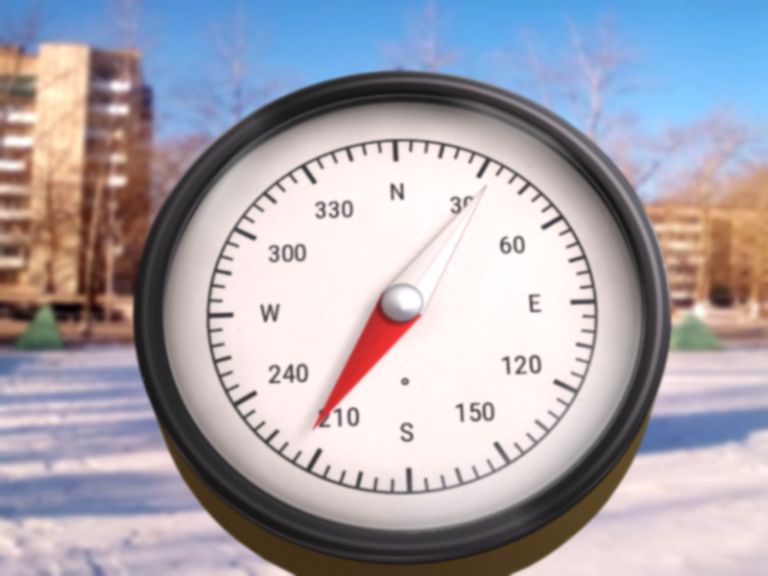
215
